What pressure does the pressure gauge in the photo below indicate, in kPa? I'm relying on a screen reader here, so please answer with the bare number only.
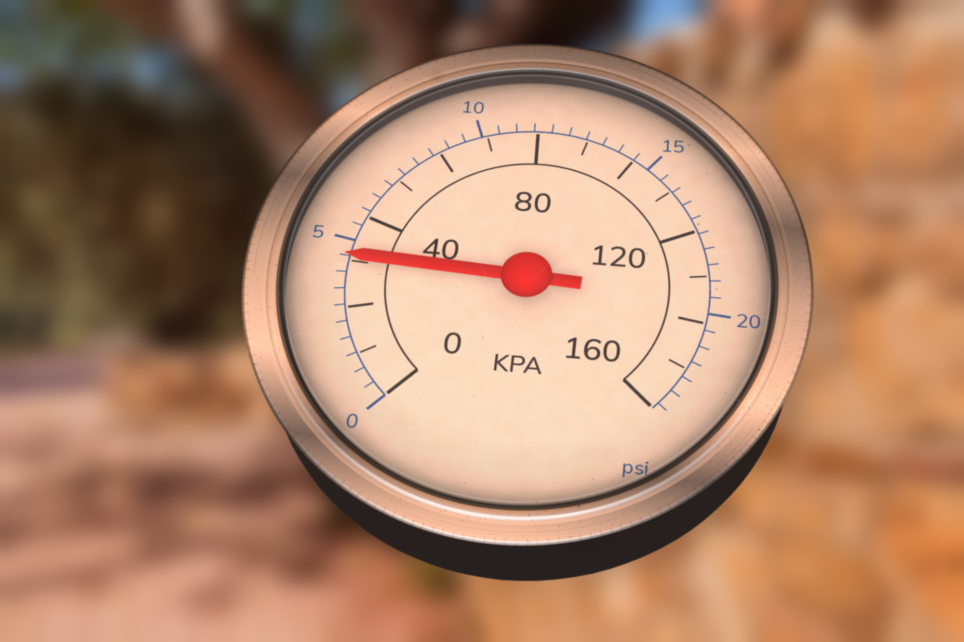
30
